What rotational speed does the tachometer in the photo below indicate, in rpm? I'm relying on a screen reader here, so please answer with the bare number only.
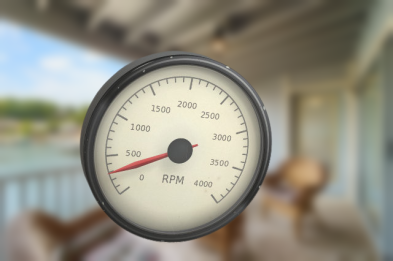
300
